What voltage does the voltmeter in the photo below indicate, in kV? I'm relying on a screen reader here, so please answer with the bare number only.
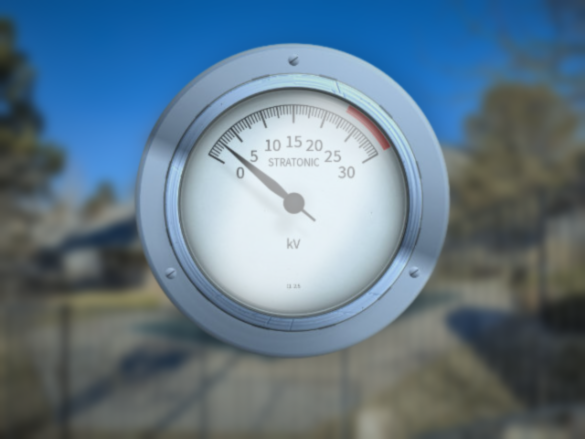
2.5
